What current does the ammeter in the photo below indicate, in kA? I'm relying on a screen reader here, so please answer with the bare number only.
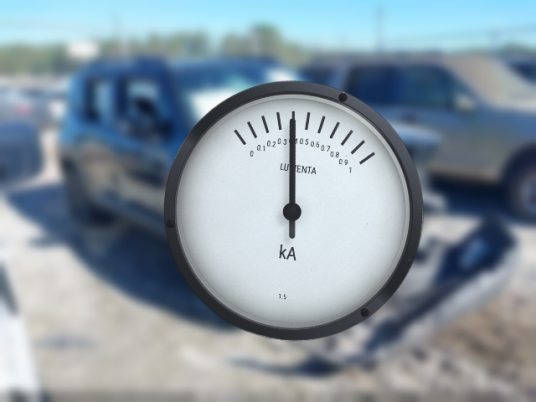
0.4
